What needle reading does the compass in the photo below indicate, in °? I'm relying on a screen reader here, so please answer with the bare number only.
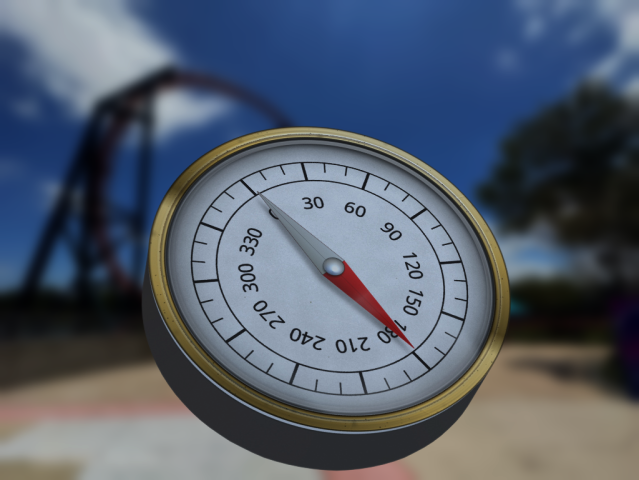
180
